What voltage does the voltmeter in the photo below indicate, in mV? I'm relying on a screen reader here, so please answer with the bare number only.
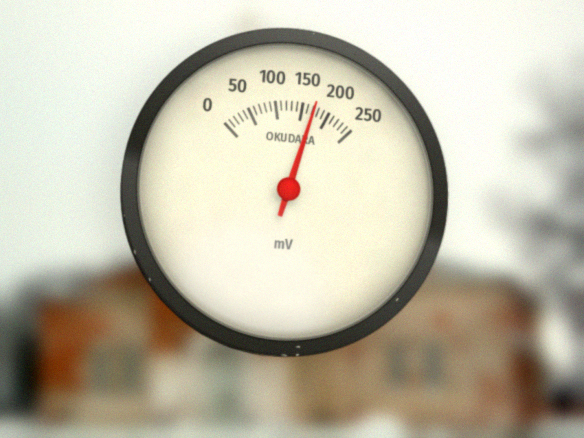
170
